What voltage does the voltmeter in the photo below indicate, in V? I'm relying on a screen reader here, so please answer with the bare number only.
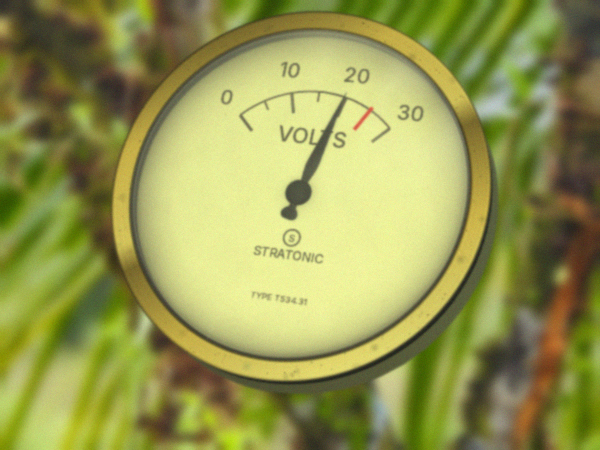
20
